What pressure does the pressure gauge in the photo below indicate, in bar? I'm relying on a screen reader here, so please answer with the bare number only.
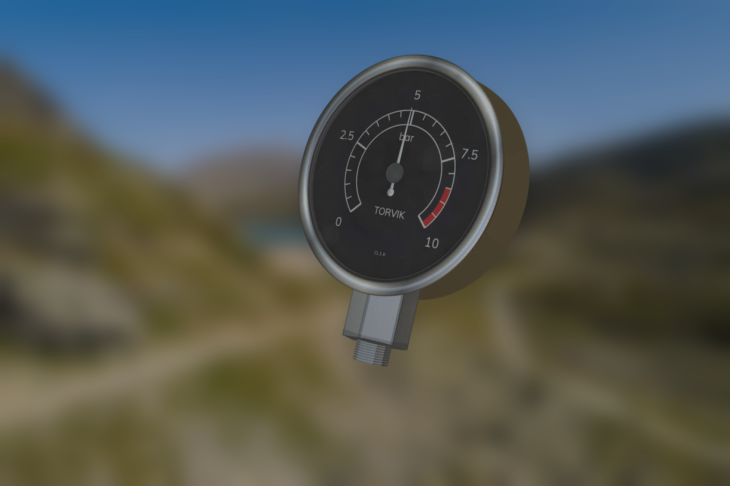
5
